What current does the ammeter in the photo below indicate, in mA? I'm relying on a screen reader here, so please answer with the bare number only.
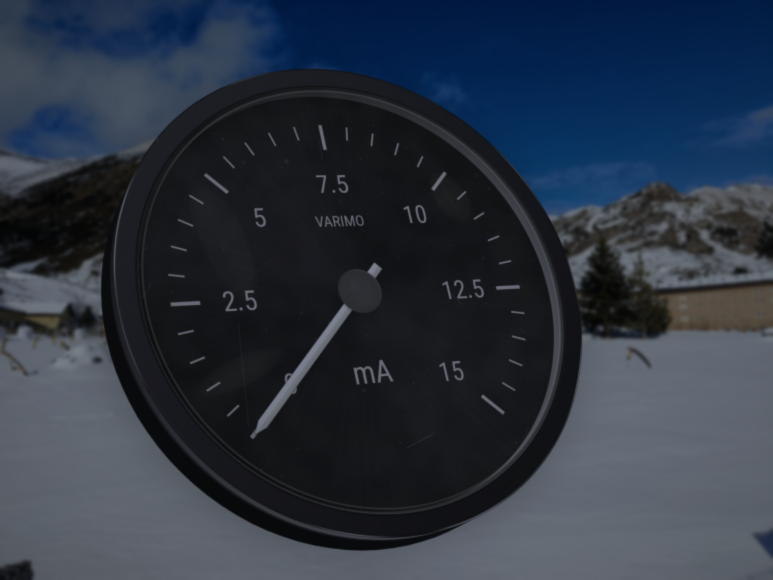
0
